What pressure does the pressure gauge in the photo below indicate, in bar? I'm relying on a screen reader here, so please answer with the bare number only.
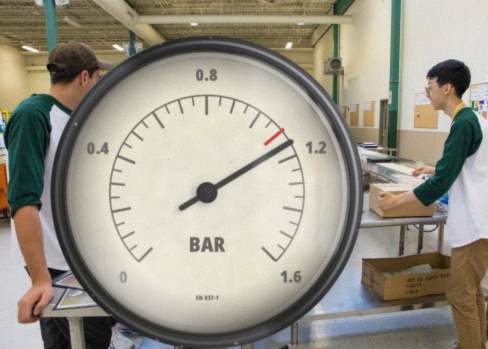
1.15
